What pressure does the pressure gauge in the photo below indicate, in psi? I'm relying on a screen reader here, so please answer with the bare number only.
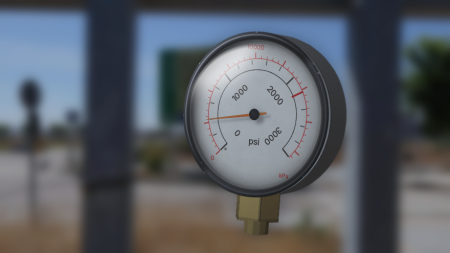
400
